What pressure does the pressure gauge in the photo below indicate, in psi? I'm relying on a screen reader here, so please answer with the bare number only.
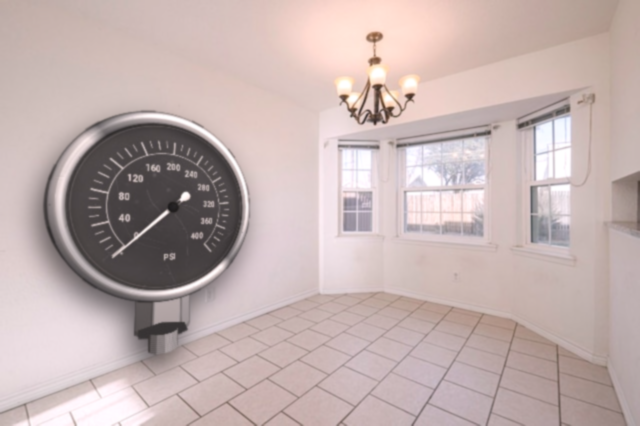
0
